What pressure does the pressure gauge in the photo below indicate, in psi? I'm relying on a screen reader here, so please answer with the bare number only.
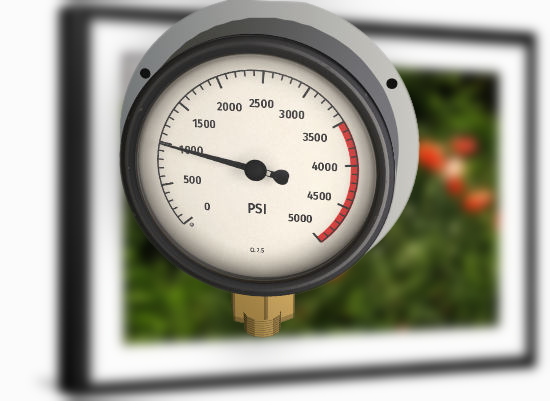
1000
